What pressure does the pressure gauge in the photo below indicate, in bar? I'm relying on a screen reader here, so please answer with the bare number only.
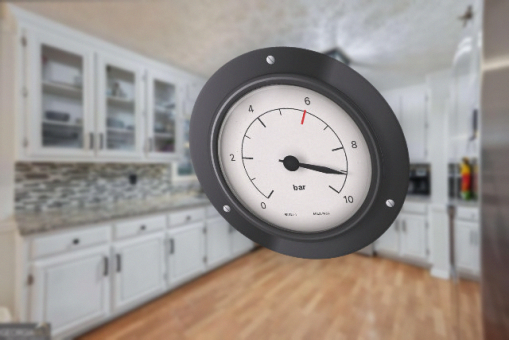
9
